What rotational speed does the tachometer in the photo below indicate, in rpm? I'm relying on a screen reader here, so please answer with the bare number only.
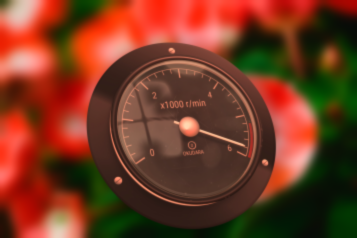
5800
